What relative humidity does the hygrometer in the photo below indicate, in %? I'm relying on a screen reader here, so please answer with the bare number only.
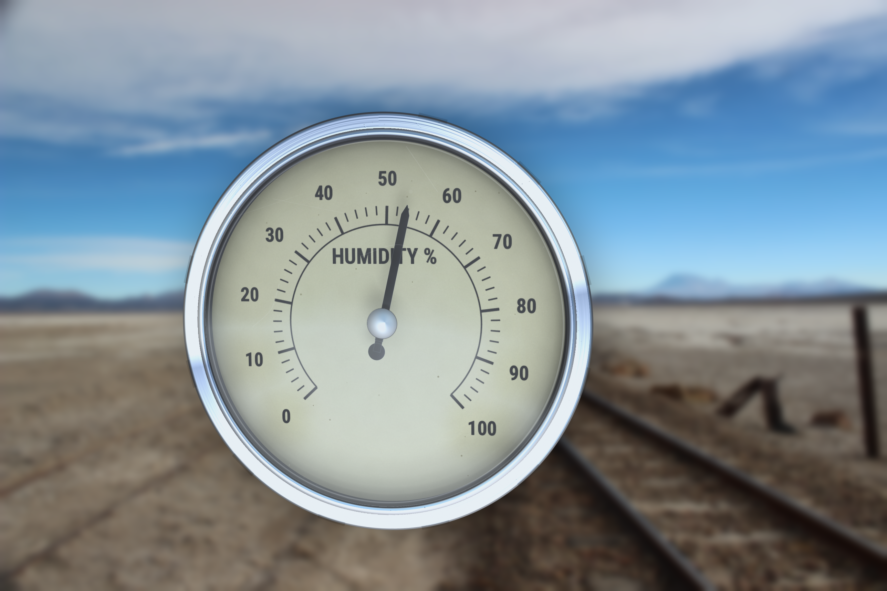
54
